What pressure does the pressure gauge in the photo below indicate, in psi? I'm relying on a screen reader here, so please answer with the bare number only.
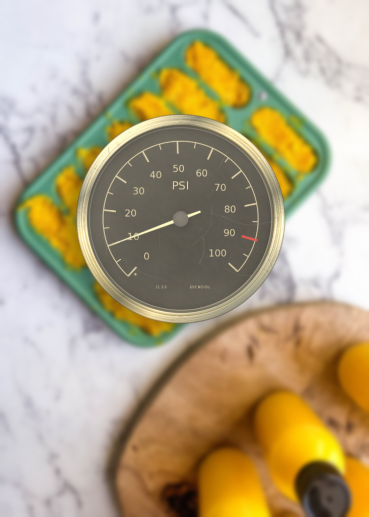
10
